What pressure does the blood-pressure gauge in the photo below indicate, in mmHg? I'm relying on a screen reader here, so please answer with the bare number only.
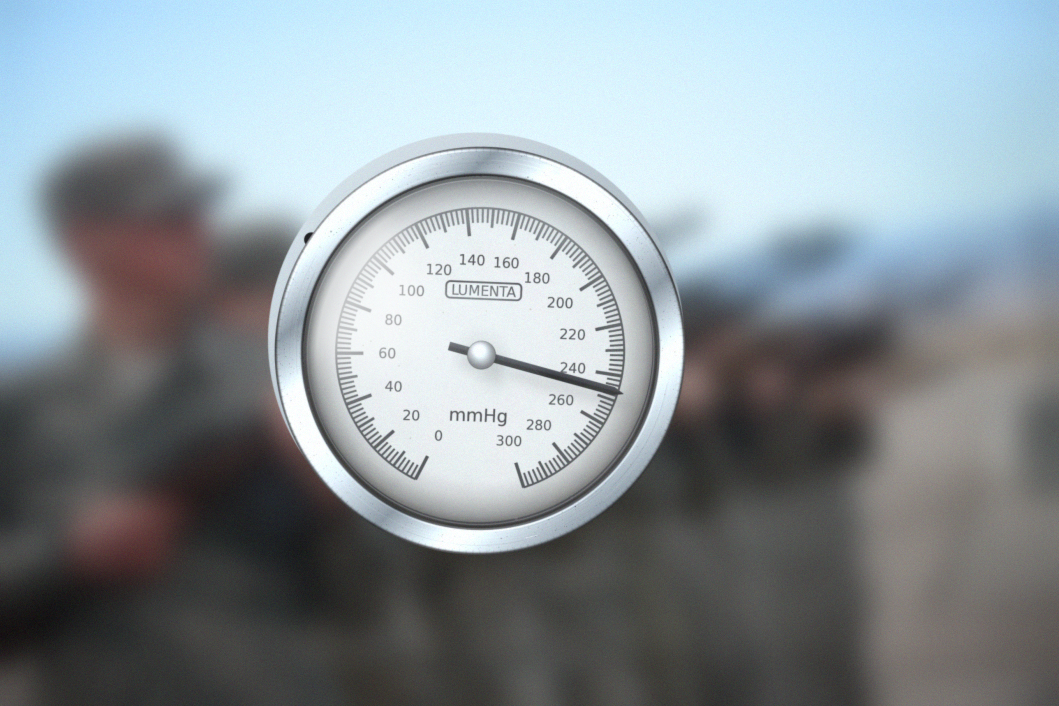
246
